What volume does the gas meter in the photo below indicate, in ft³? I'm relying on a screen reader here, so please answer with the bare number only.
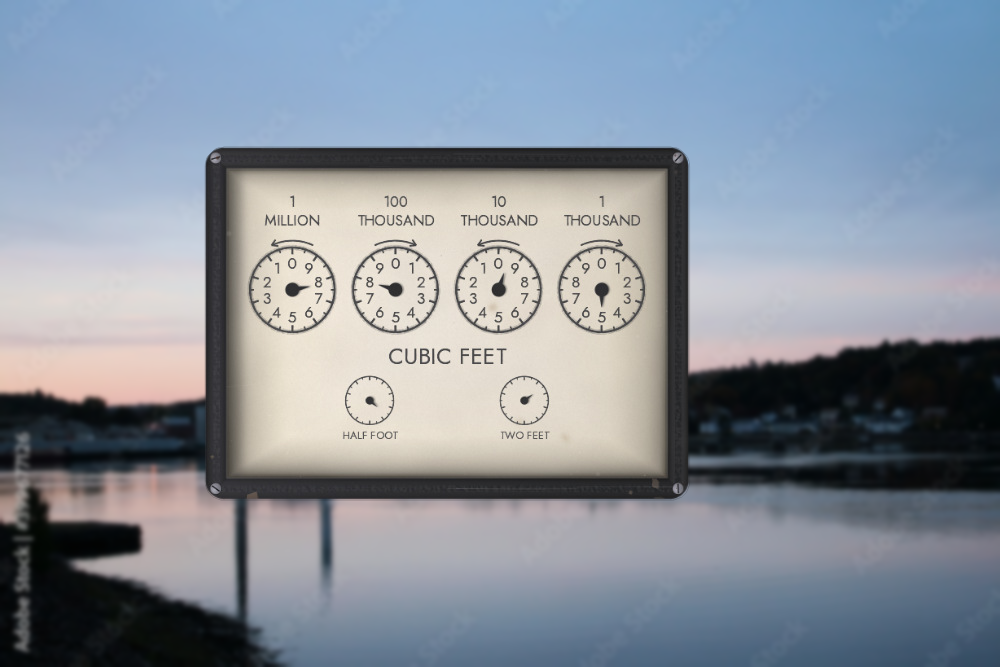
779500
